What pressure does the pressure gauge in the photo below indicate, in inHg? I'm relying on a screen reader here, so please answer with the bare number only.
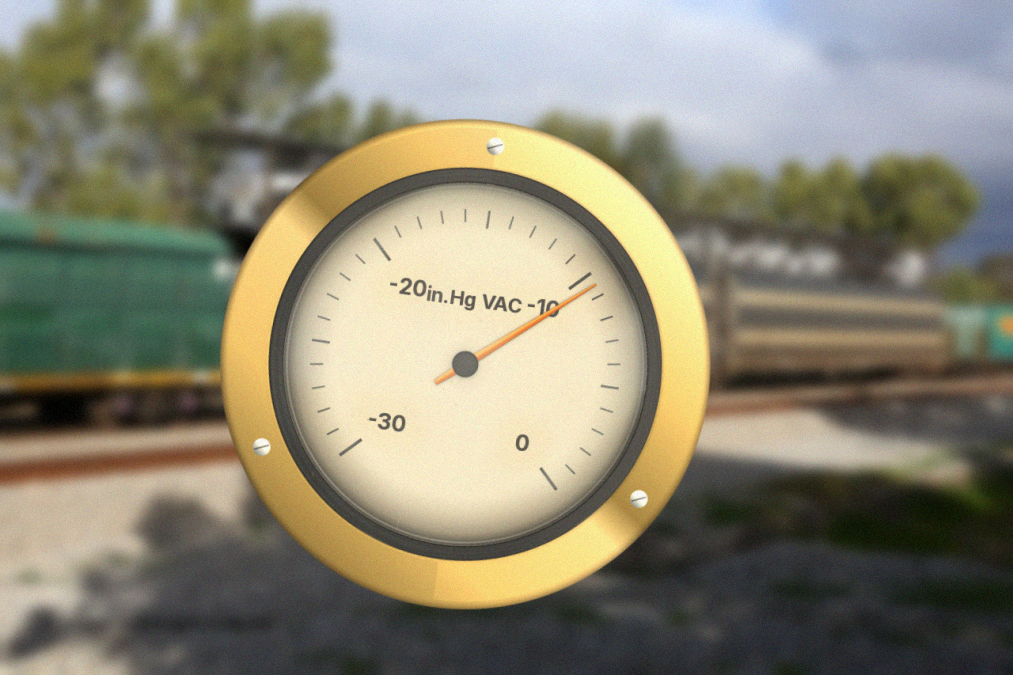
-9.5
